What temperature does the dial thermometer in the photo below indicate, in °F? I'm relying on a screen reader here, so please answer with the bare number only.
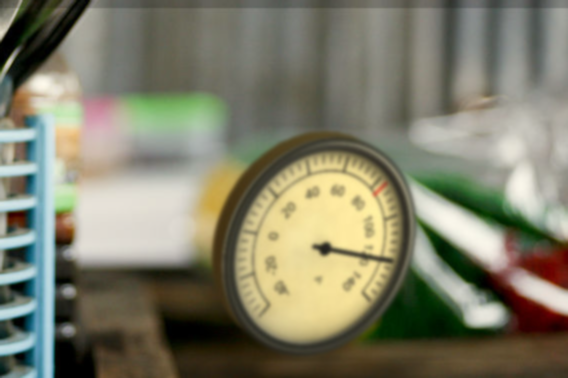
120
